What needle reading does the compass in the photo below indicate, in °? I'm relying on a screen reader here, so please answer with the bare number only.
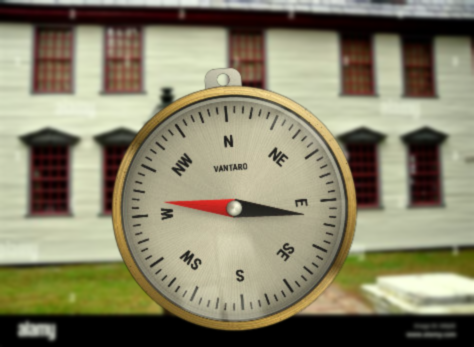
280
